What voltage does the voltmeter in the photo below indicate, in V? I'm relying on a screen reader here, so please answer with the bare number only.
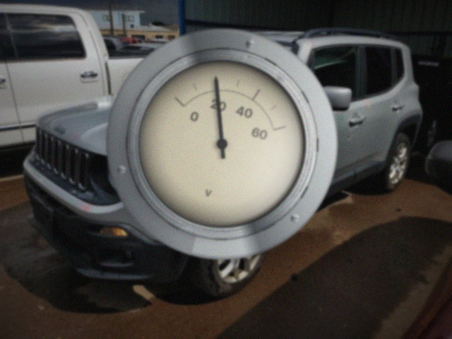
20
